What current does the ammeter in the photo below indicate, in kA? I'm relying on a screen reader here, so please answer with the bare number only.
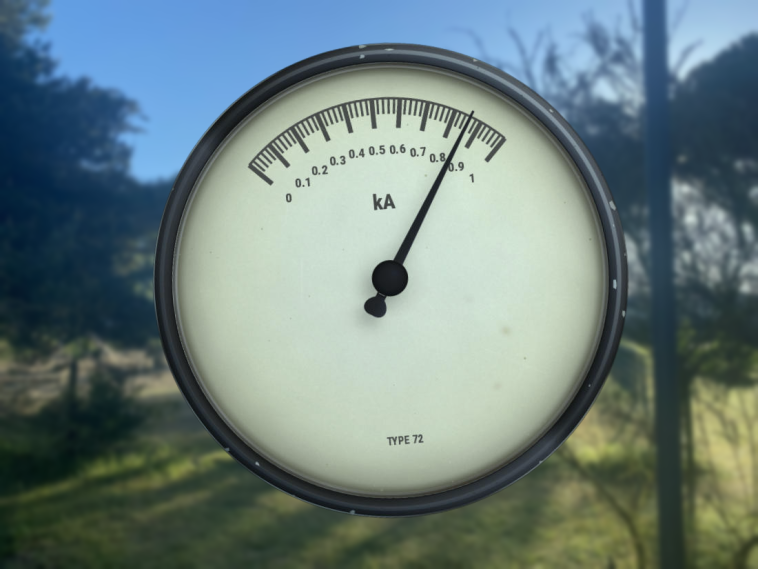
0.86
